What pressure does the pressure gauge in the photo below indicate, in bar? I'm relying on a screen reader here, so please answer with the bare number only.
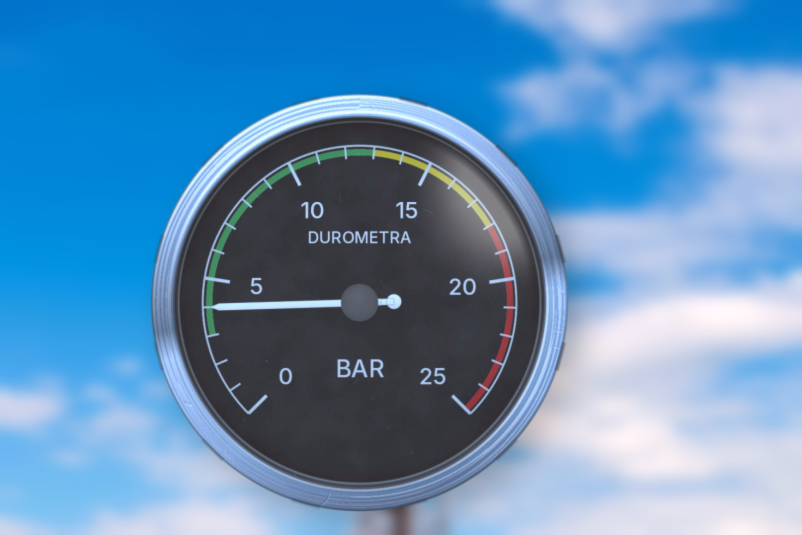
4
